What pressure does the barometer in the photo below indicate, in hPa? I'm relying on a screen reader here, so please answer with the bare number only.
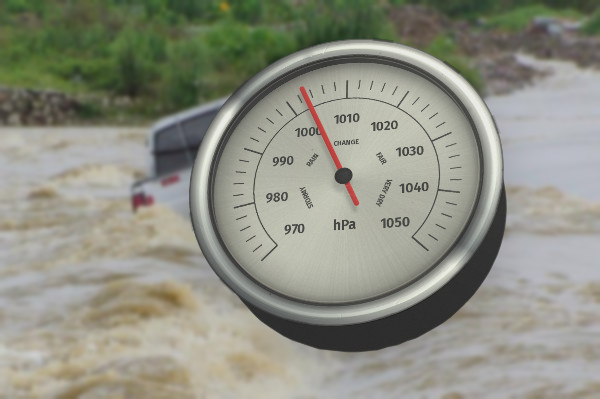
1003
